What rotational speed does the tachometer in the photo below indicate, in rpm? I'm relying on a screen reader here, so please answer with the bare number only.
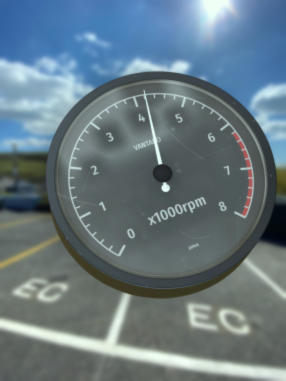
4200
